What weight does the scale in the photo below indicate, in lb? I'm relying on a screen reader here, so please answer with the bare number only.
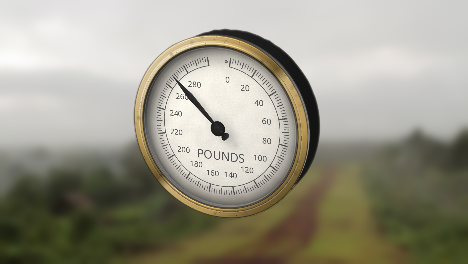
270
